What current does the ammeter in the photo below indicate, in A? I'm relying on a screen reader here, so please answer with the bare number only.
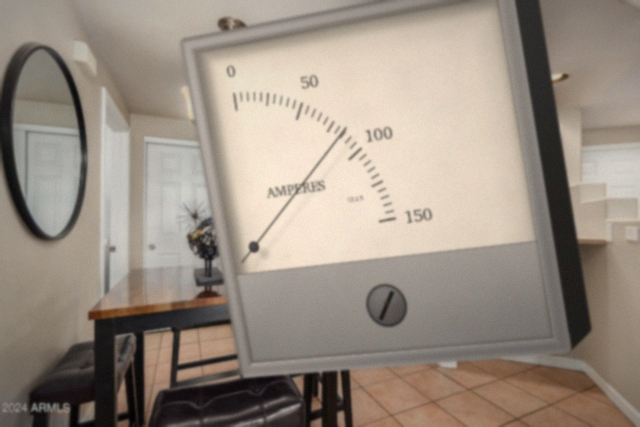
85
